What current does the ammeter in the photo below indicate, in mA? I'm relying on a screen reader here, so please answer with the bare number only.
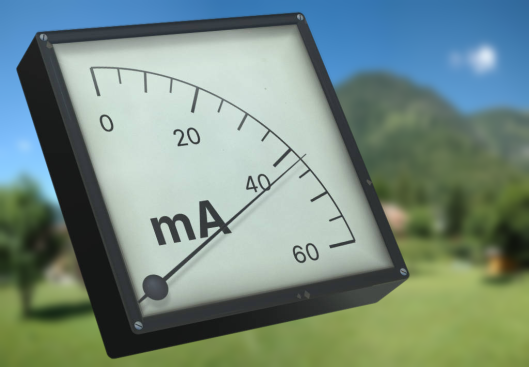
42.5
